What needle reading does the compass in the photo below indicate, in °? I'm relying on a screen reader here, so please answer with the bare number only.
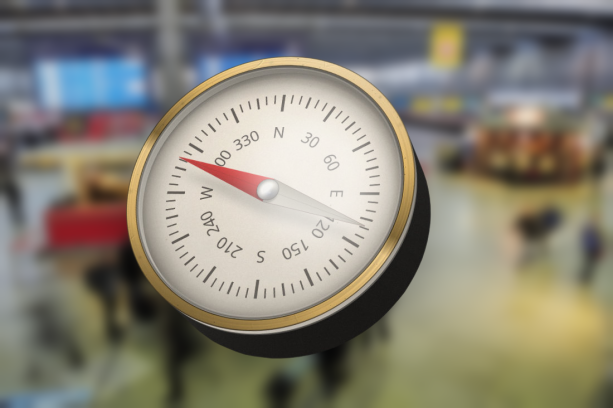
290
